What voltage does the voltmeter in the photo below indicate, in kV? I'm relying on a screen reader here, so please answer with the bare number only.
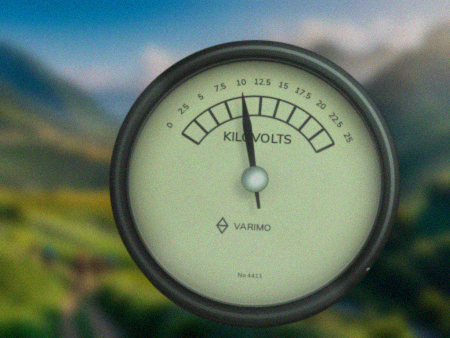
10
